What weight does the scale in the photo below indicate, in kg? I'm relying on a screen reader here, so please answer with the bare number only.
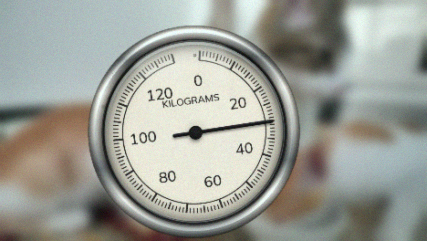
30
